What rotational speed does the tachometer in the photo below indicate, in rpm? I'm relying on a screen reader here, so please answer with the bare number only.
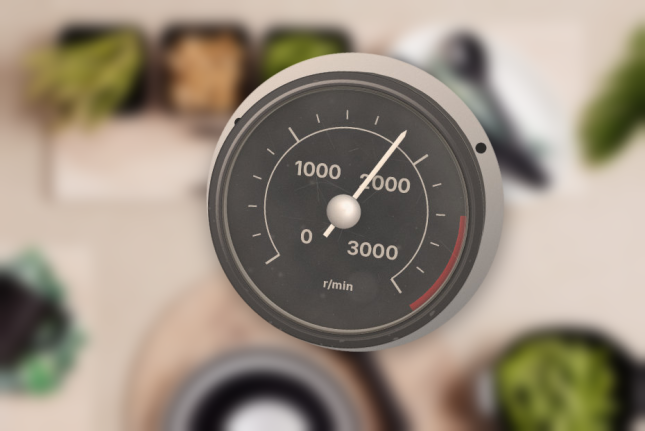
1800
